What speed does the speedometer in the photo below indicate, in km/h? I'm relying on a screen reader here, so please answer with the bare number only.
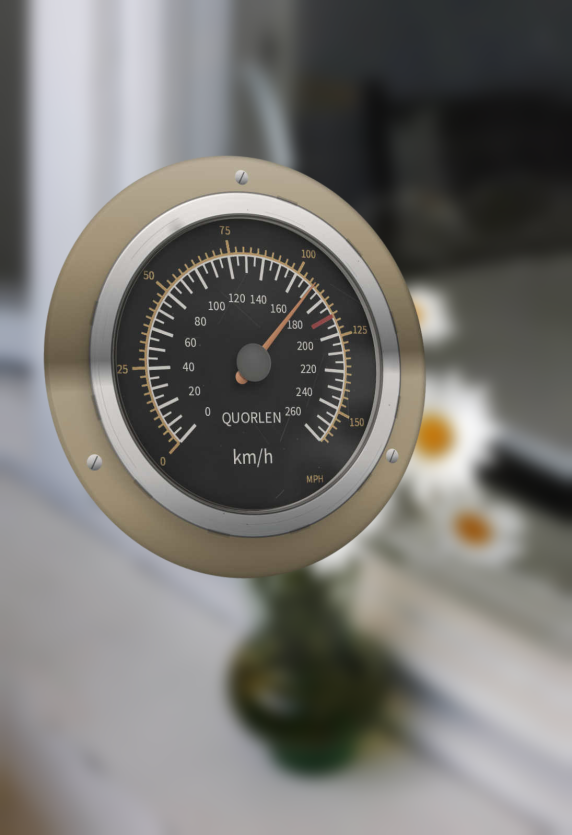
170
